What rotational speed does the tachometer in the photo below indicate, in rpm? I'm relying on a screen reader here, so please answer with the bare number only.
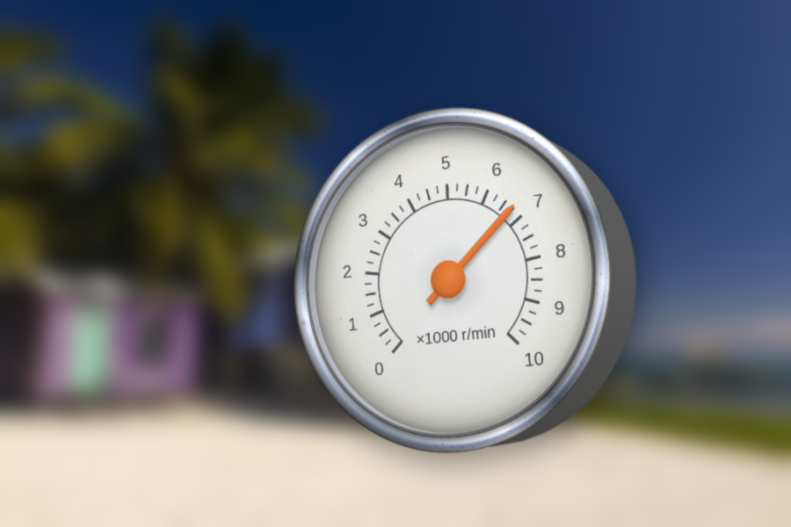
6750
